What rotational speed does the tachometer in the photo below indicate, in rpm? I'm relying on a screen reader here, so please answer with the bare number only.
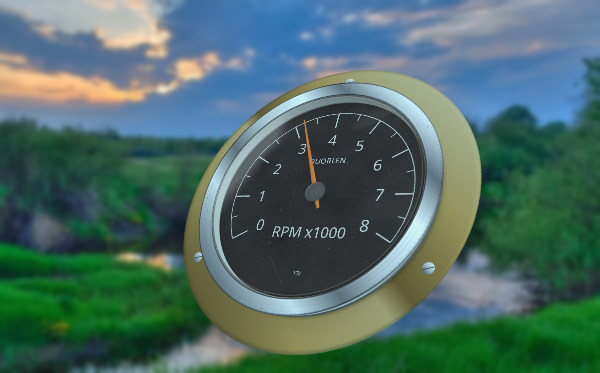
3250
